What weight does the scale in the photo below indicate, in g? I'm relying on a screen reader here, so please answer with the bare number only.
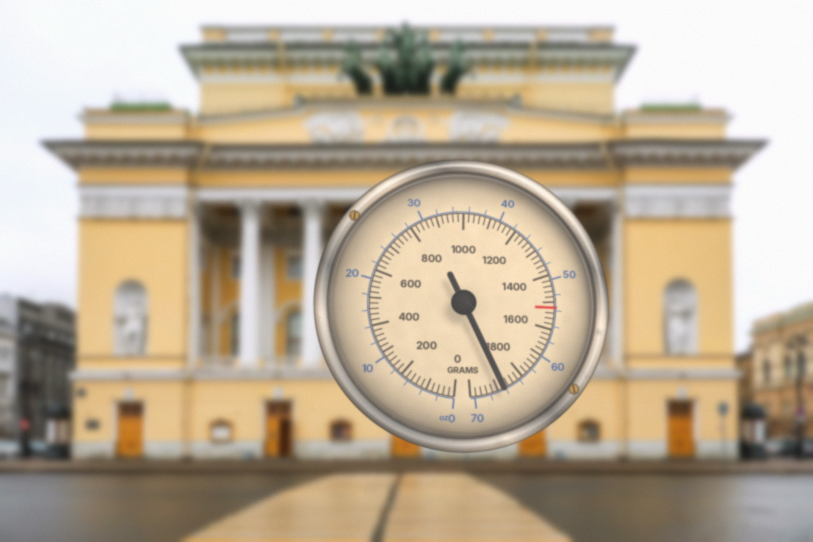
1880
